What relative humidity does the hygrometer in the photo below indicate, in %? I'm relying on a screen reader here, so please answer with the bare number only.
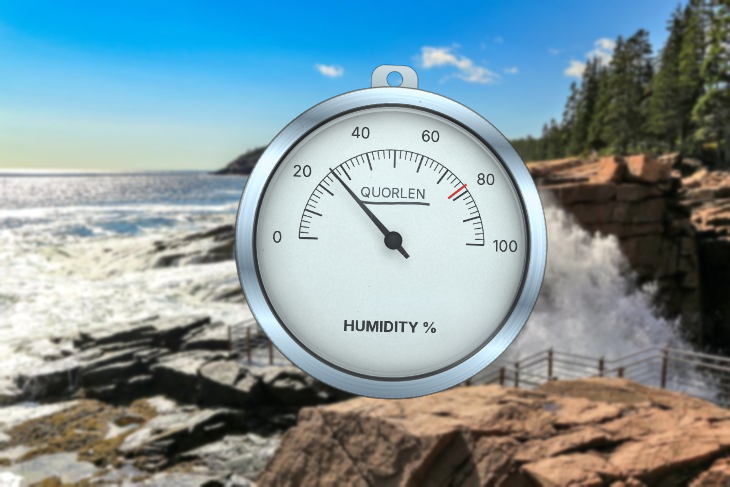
26
